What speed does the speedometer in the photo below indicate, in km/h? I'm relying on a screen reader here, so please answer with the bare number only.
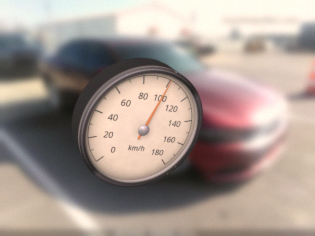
100
